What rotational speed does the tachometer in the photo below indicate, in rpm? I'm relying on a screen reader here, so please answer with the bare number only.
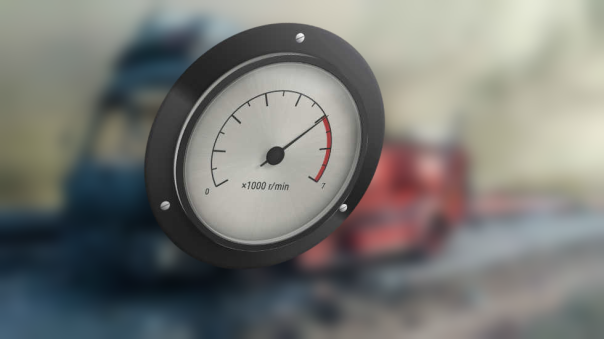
5000
